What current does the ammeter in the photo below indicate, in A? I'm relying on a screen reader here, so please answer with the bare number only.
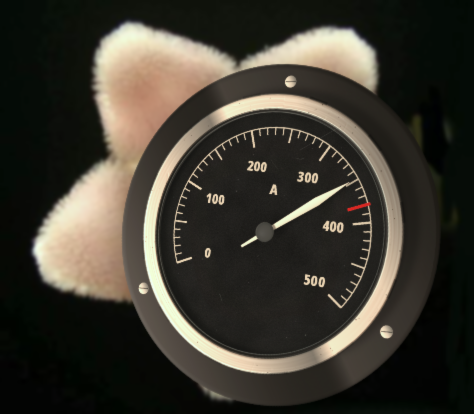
350
